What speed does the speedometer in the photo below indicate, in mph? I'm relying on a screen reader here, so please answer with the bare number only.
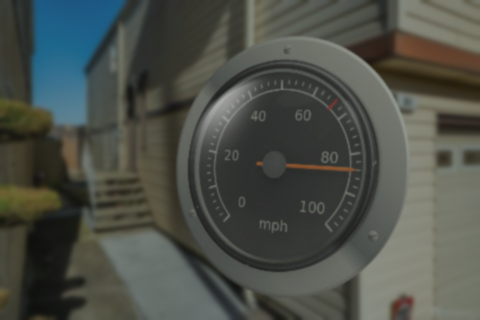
84
